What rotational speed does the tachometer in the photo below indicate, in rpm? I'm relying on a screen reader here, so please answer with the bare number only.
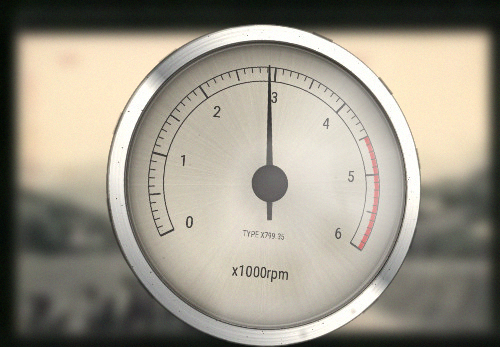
2900
